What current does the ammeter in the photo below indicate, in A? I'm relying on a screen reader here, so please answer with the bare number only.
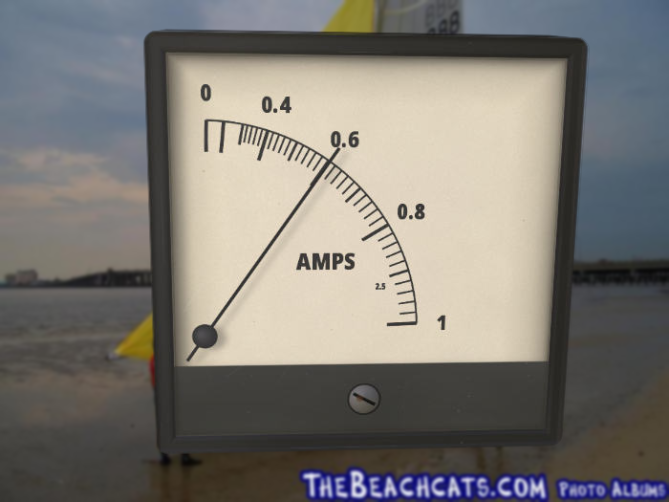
0.6
